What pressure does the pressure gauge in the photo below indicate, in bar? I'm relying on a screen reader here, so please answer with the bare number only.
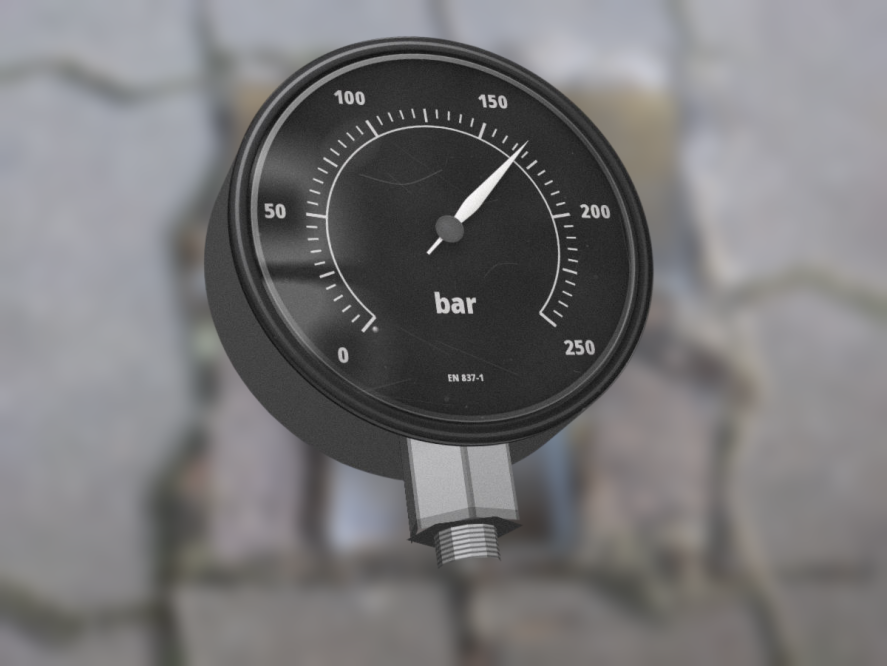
167.5
